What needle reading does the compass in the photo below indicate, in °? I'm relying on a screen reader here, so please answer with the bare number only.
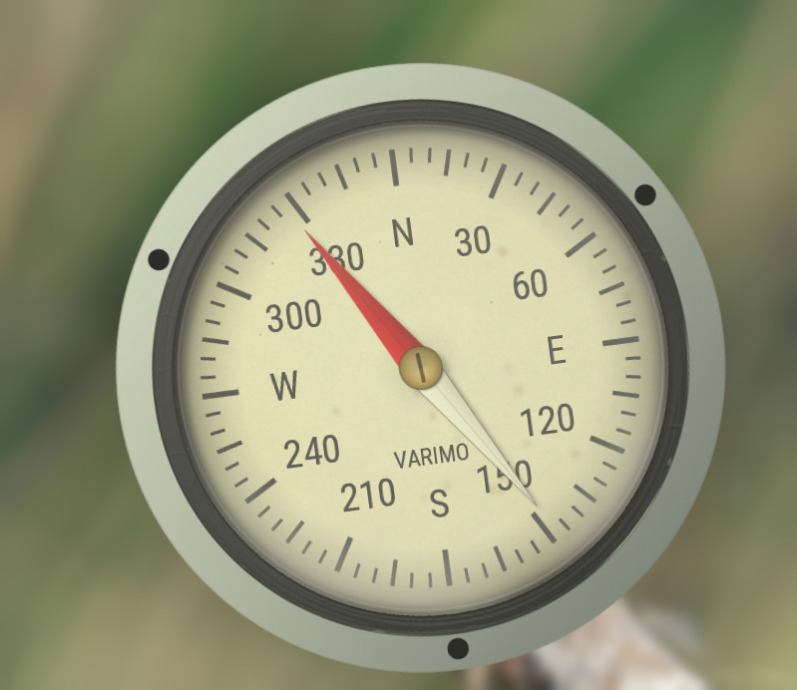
327.5
